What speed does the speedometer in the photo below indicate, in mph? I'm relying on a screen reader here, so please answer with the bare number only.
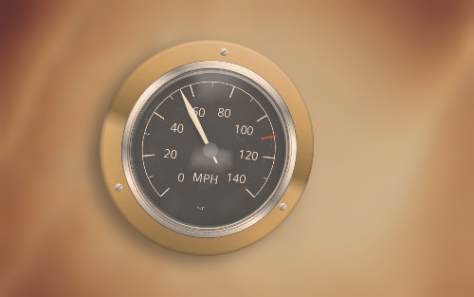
55
